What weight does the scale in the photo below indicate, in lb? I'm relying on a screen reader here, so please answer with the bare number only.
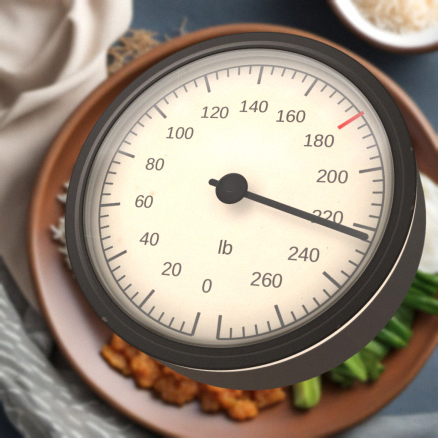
224
